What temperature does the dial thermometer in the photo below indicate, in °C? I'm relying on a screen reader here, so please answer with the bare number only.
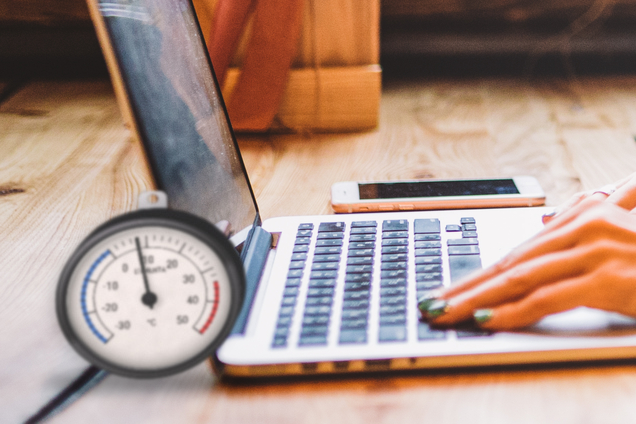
8
